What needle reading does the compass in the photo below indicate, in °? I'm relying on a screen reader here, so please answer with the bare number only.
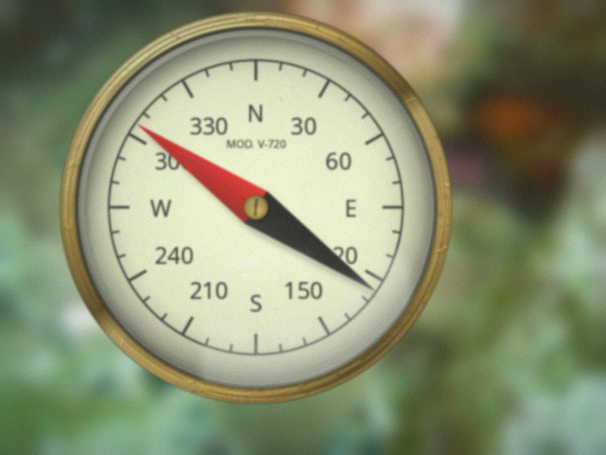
305
